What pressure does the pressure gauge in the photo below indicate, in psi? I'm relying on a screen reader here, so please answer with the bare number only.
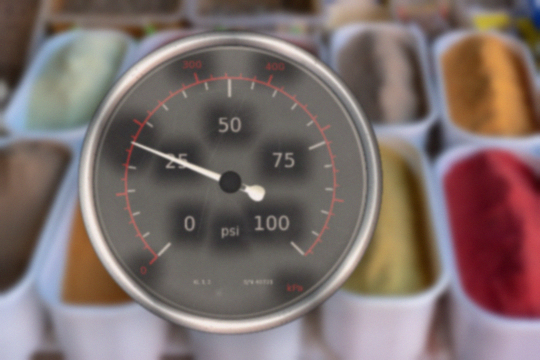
25
